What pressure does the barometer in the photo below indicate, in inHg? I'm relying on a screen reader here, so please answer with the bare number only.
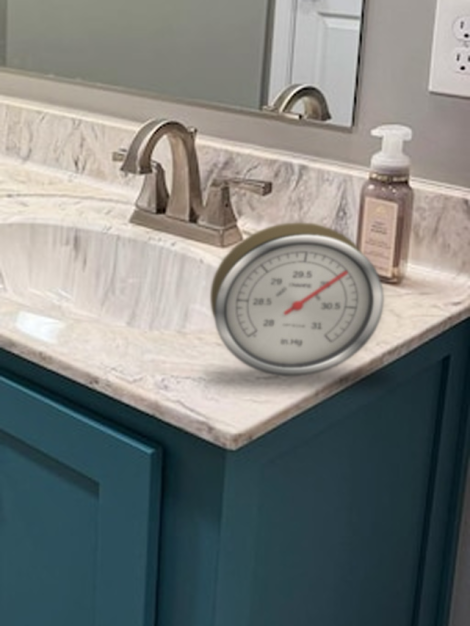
30
